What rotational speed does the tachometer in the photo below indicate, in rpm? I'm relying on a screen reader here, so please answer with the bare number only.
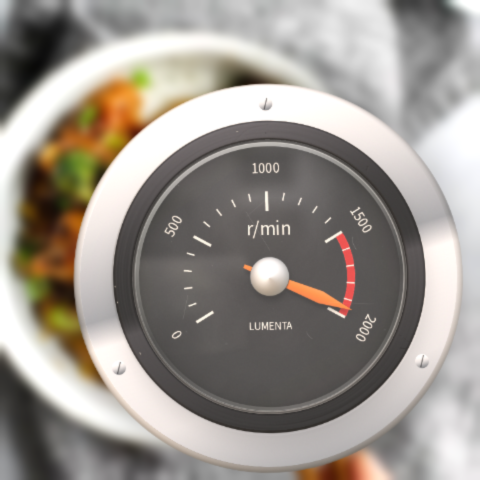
1950
